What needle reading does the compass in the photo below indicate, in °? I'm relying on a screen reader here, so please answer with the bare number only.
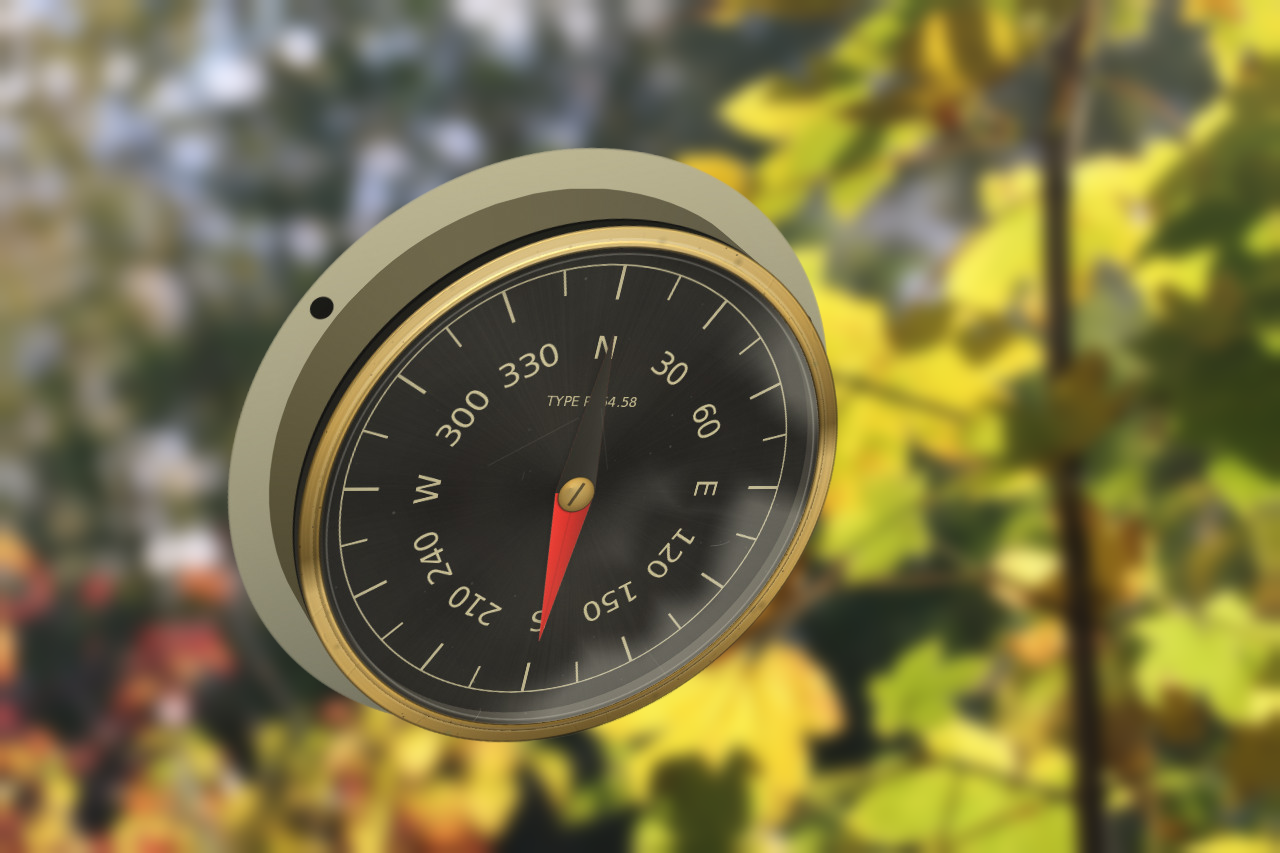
180
